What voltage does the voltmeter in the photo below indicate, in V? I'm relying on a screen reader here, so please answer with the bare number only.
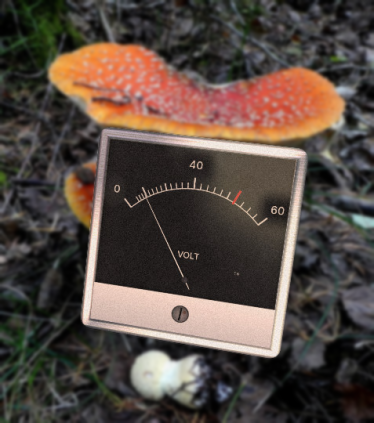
20
